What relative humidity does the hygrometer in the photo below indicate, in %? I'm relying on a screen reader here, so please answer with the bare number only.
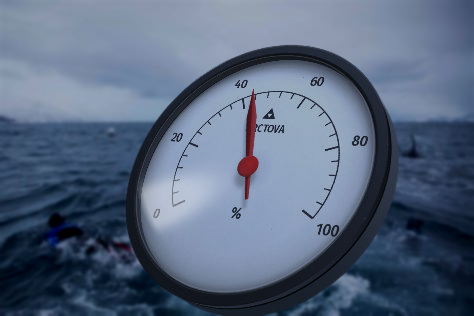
44
